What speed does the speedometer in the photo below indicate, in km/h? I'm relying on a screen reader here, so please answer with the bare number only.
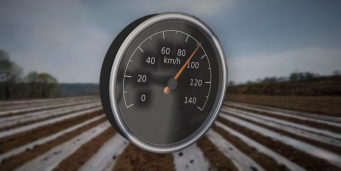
90
